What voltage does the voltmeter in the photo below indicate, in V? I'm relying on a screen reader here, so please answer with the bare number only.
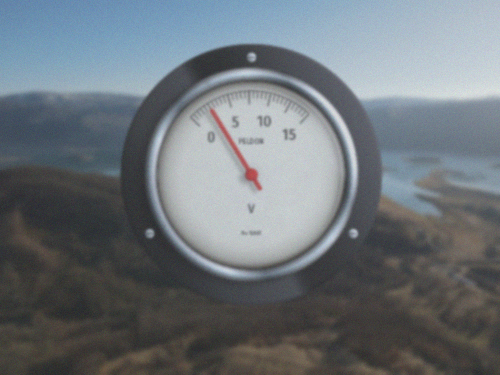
2.5
